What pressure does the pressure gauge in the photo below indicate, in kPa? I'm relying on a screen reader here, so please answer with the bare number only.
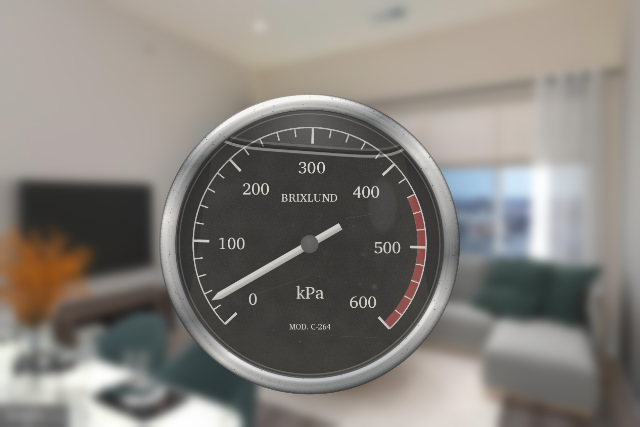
30
